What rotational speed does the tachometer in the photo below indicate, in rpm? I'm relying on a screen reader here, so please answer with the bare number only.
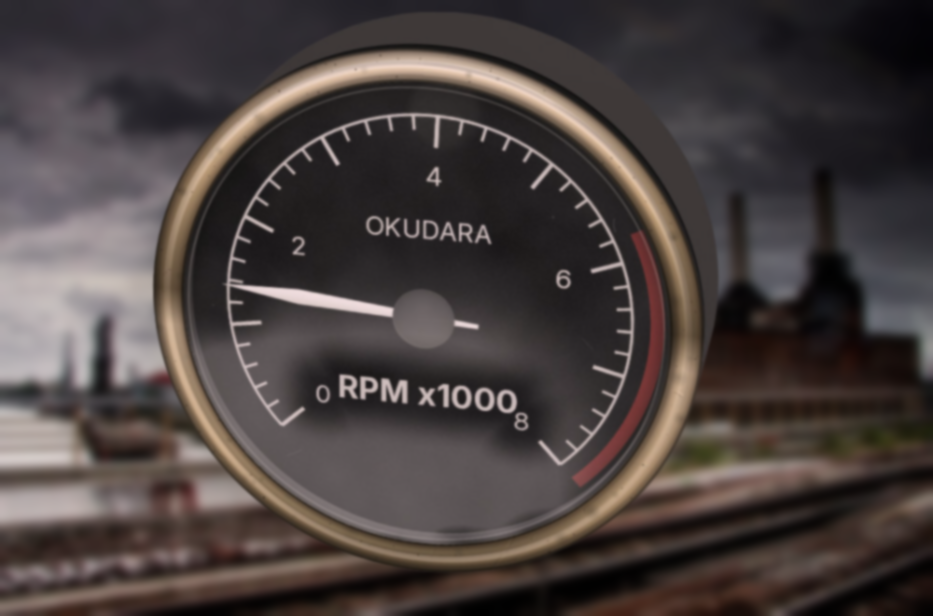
1400
